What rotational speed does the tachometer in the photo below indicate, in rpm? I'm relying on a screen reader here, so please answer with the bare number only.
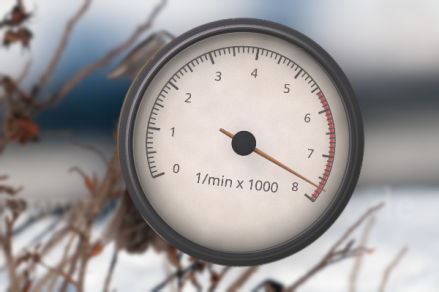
7700
